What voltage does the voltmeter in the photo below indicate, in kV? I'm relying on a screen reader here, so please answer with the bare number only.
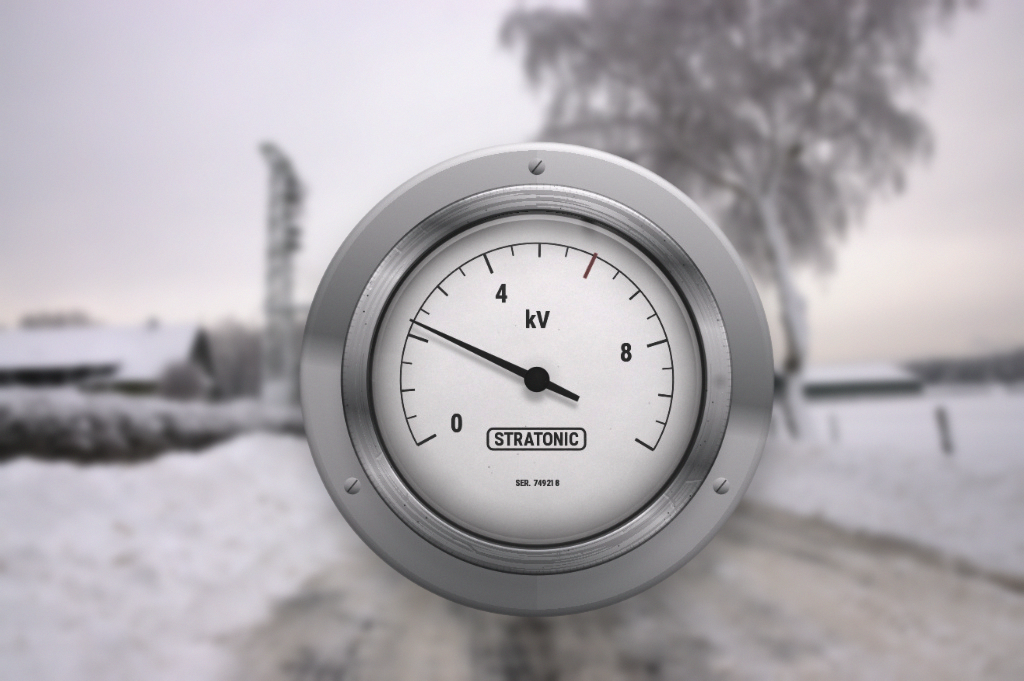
2.25
